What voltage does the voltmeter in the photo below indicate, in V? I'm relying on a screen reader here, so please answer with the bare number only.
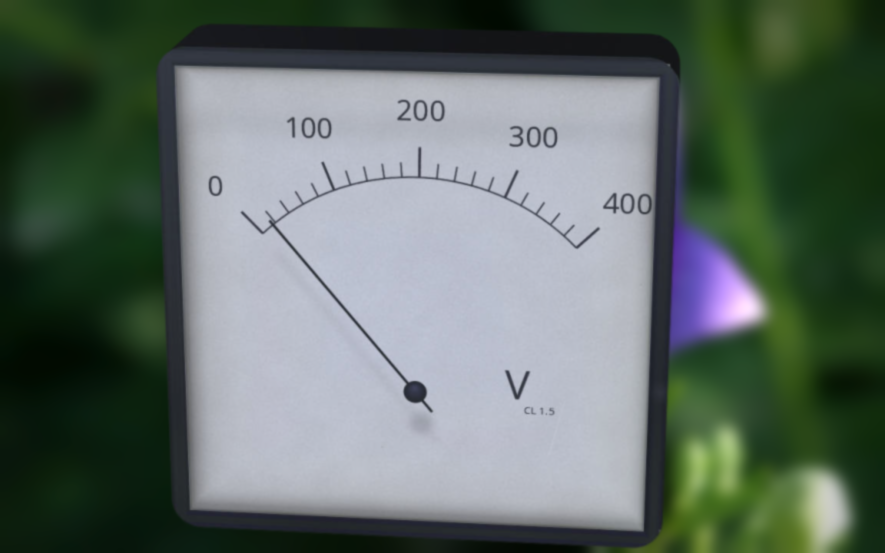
20
